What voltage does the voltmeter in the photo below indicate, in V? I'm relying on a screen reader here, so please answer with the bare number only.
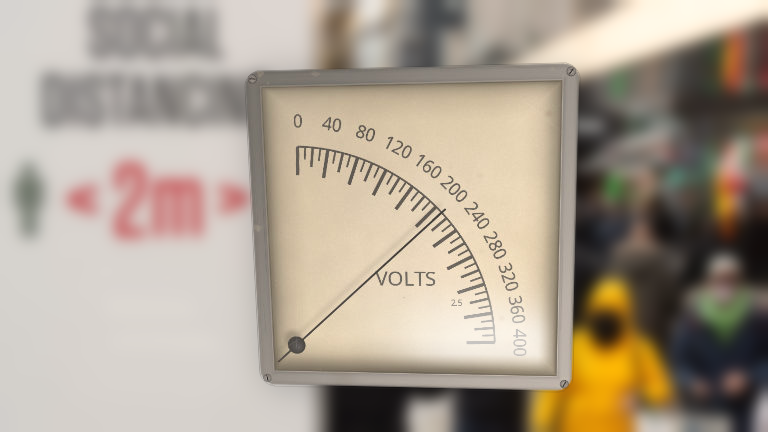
210
